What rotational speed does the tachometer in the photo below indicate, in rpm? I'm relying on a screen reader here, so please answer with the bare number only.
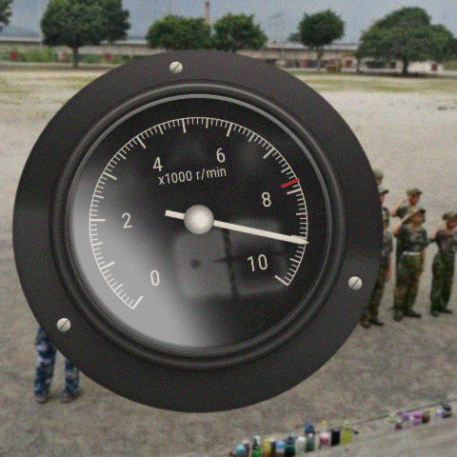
9100
